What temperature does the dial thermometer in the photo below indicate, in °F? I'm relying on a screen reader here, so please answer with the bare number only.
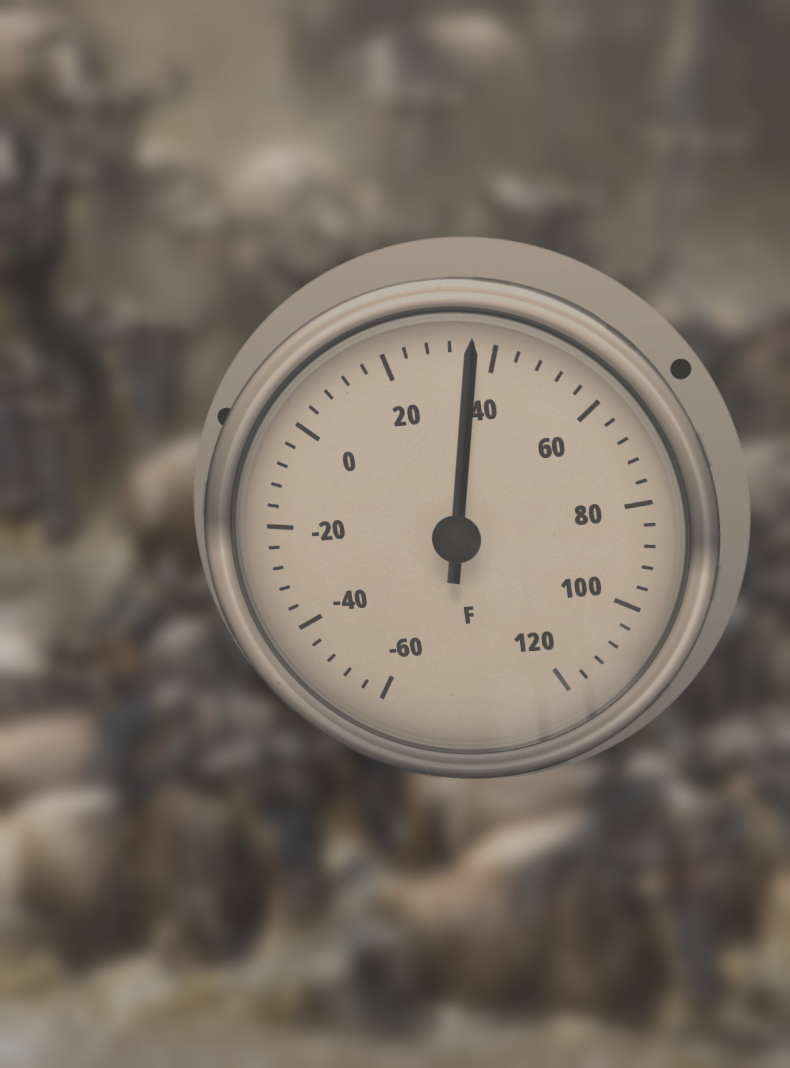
36
